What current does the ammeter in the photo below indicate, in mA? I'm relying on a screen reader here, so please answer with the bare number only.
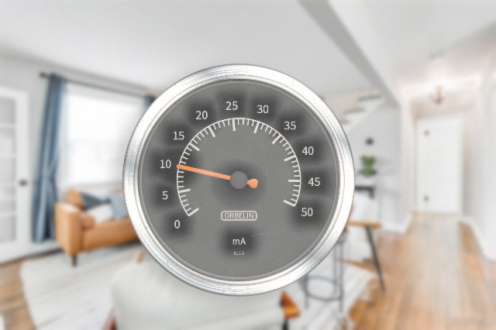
10
